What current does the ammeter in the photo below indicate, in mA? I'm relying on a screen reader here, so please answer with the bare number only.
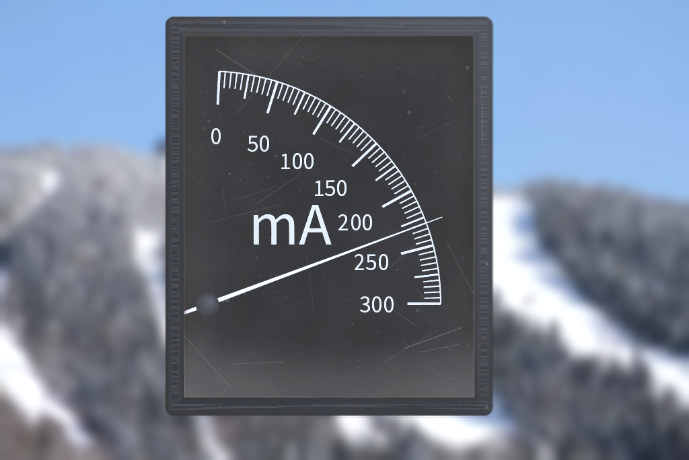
230
